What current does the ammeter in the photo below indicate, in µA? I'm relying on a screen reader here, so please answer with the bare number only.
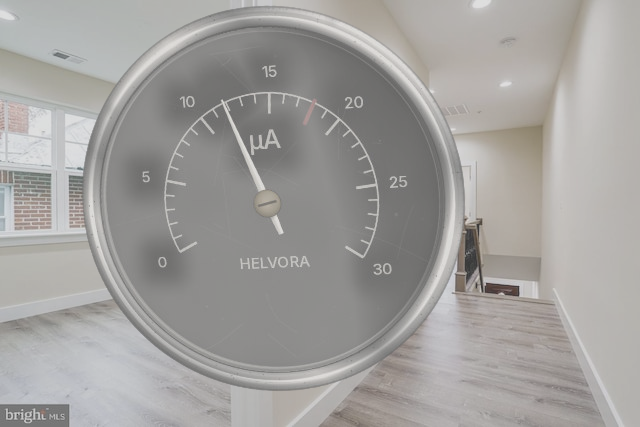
12
